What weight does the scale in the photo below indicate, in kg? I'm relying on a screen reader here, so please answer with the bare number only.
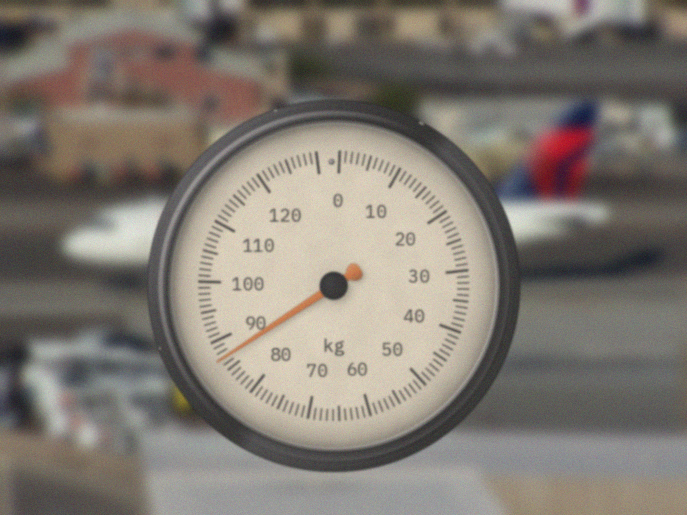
87
